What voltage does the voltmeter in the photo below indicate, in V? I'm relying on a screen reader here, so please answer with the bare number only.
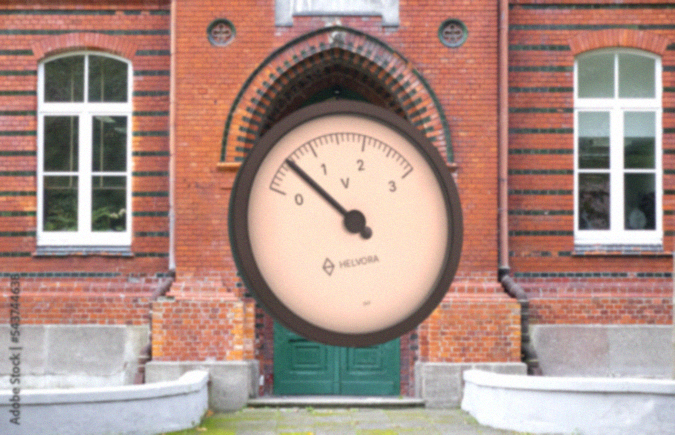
0.5
